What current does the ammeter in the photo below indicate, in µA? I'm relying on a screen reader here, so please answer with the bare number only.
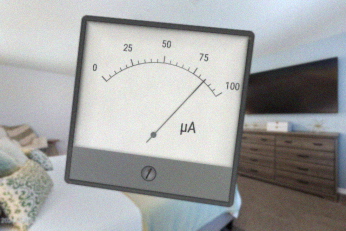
85
